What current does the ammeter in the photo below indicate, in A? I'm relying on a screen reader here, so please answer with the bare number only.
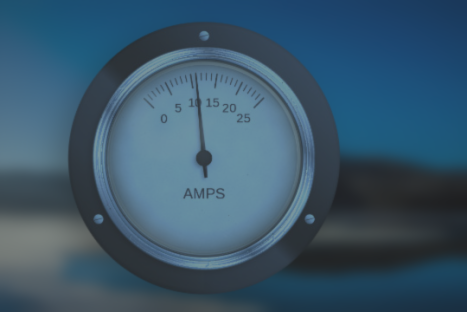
11
